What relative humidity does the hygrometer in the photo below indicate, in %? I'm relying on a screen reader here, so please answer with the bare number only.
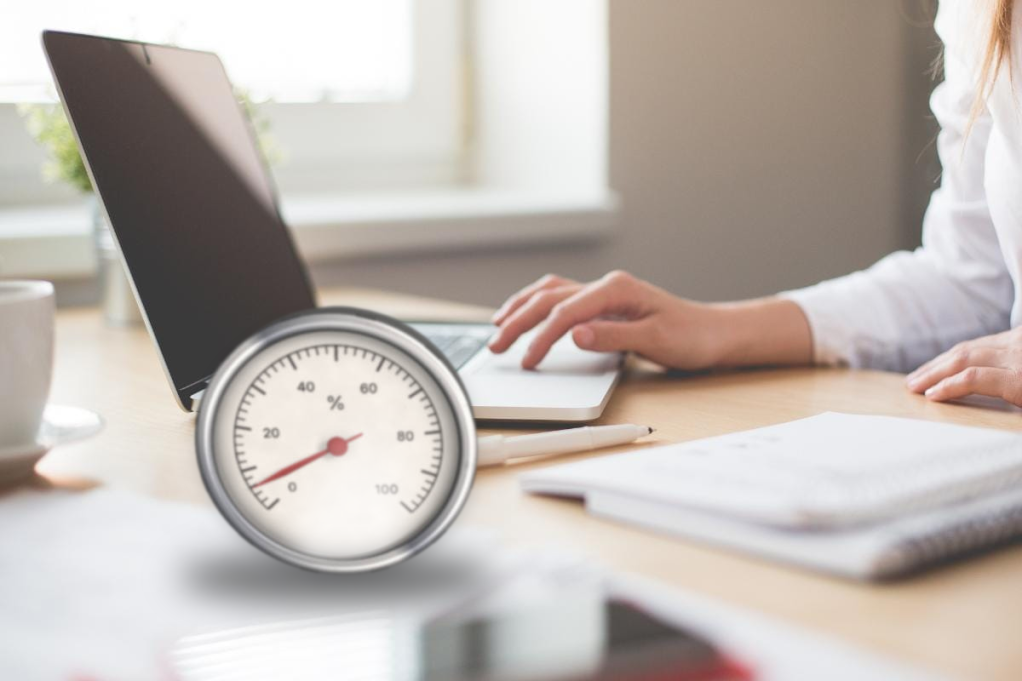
6
